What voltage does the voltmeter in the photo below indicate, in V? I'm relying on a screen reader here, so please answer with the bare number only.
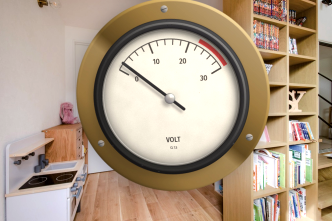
2
